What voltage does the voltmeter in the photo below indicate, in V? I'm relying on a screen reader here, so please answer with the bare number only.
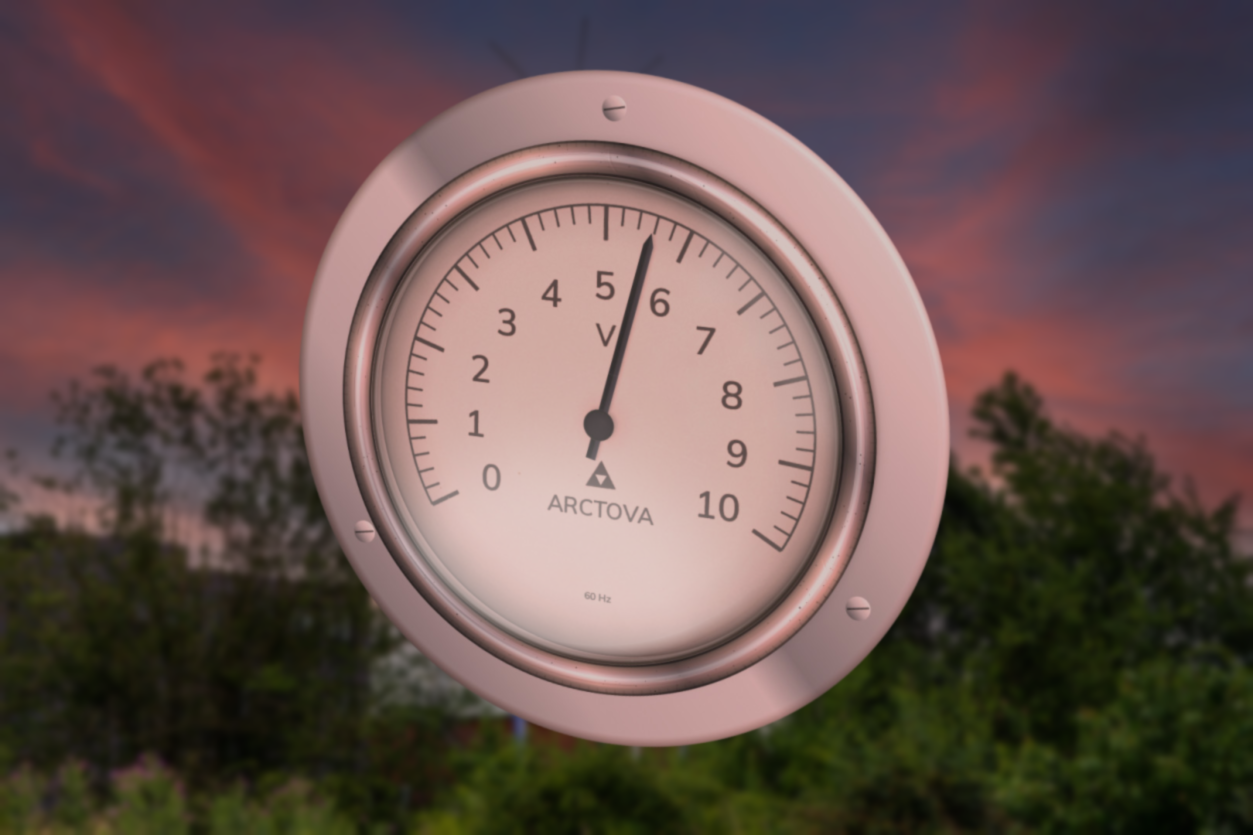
5.6
